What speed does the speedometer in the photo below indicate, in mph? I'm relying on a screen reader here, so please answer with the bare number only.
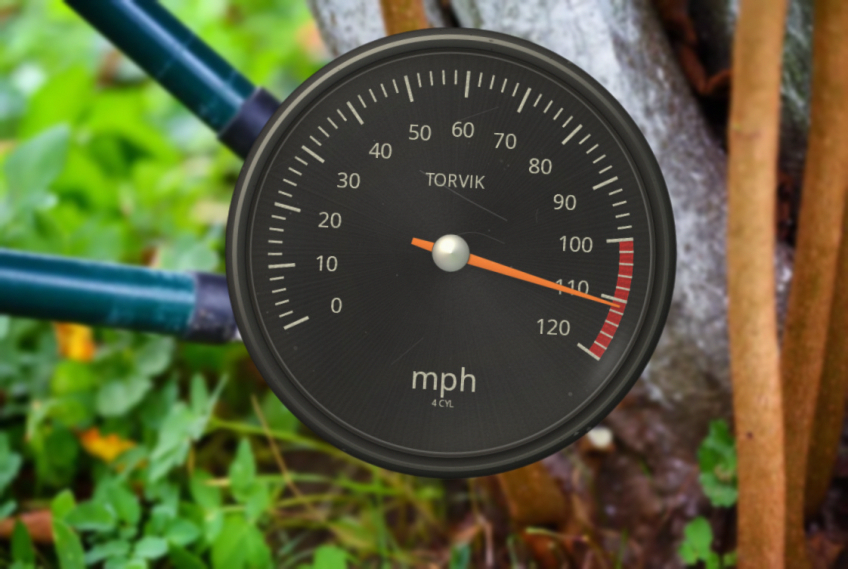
111
